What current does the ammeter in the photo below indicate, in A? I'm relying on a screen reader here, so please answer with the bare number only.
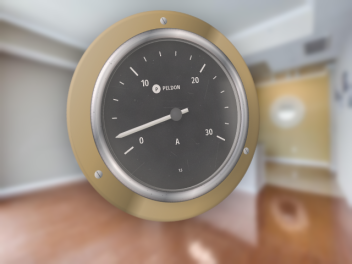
2
